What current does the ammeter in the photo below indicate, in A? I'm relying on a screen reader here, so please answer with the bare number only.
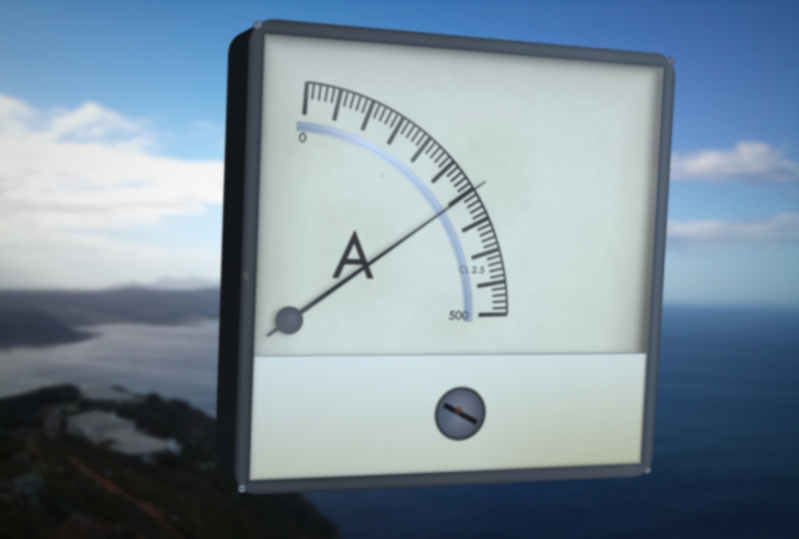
300
